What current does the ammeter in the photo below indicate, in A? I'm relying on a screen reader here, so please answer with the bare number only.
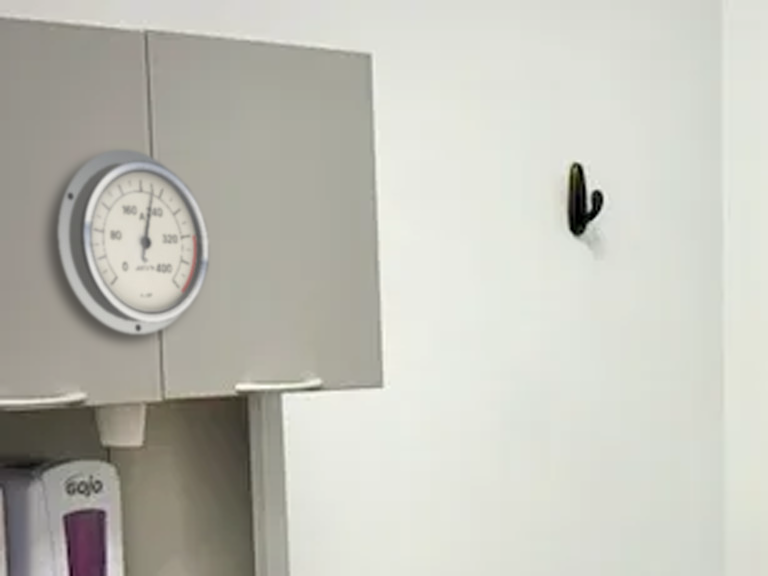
220
